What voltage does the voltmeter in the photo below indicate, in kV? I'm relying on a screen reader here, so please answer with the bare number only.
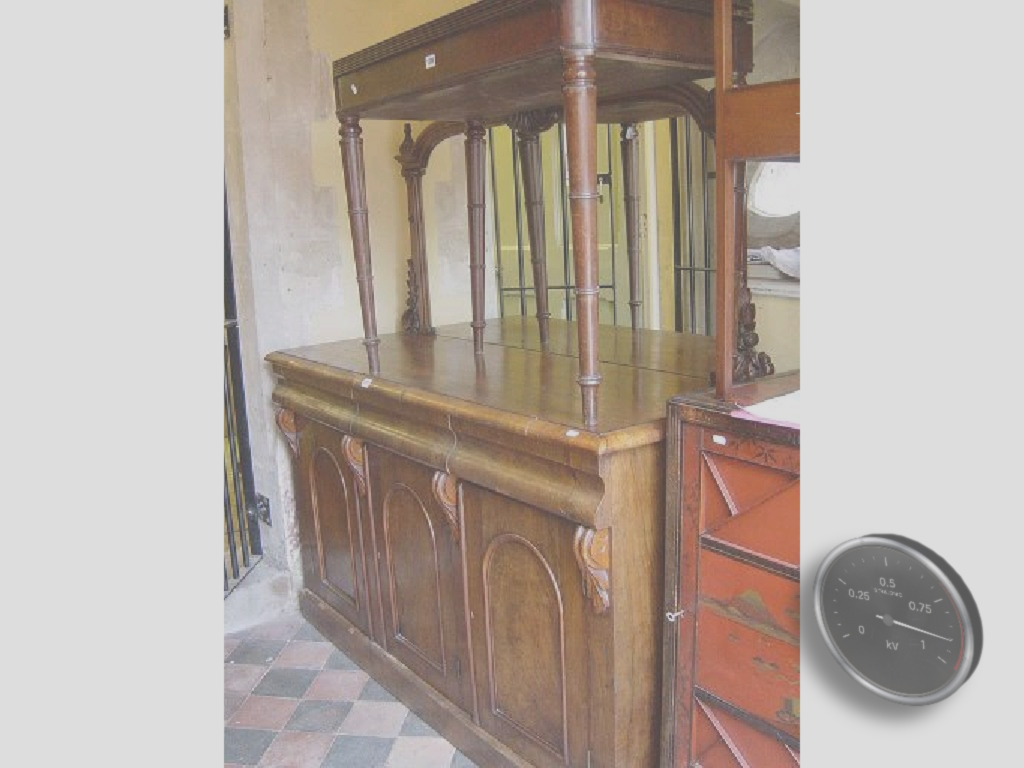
0.9
